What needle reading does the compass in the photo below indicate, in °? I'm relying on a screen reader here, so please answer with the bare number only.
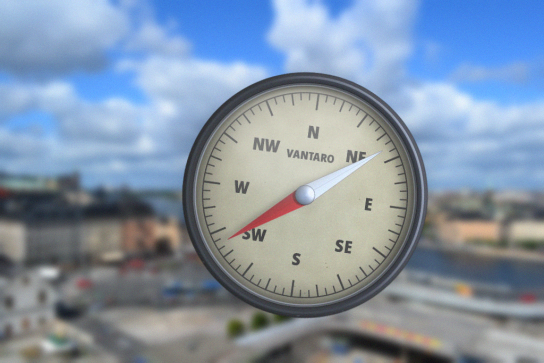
232.5
